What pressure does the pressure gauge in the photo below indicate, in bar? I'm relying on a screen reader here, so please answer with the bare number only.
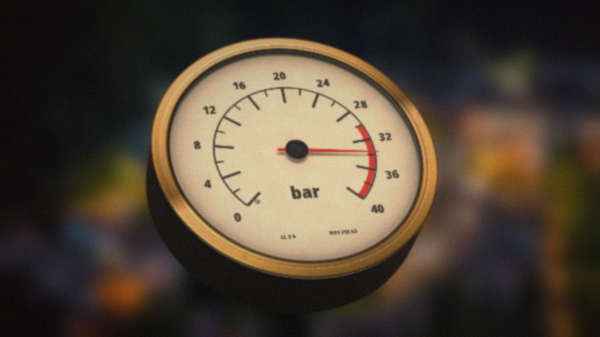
34
